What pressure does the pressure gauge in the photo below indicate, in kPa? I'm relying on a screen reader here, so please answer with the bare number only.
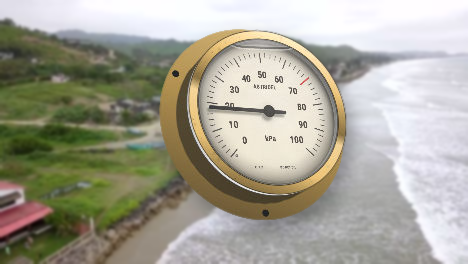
18
